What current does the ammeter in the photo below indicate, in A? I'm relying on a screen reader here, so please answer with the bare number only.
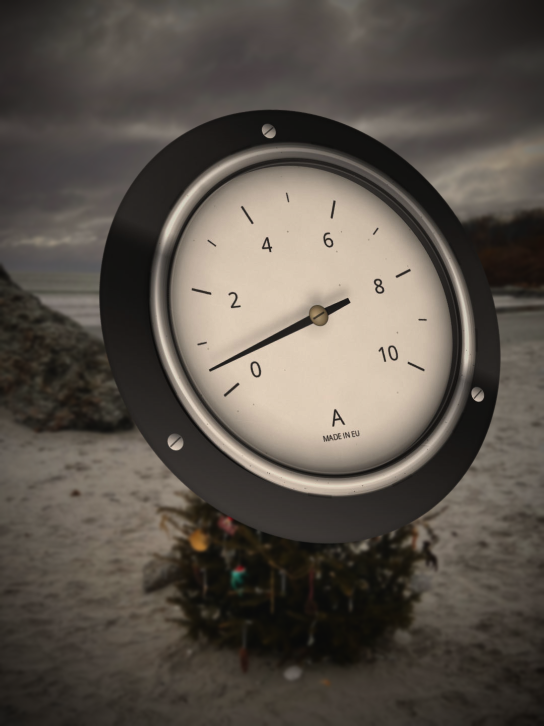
0.5
